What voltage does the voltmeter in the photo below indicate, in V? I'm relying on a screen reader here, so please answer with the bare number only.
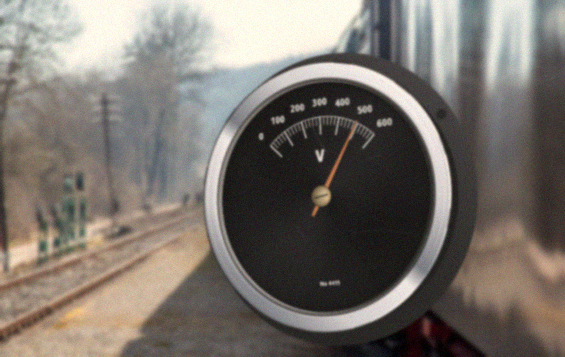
500
